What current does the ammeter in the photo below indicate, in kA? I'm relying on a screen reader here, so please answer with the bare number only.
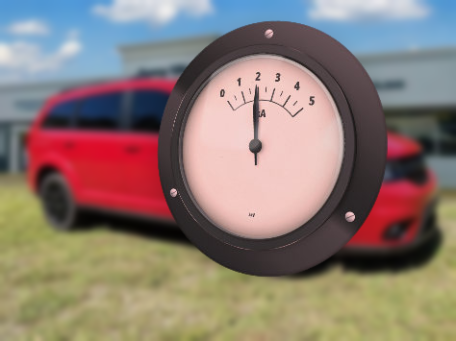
2
